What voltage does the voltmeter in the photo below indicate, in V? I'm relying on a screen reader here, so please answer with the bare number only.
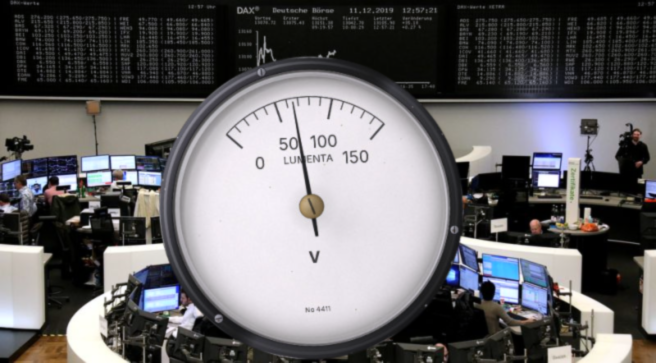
65
